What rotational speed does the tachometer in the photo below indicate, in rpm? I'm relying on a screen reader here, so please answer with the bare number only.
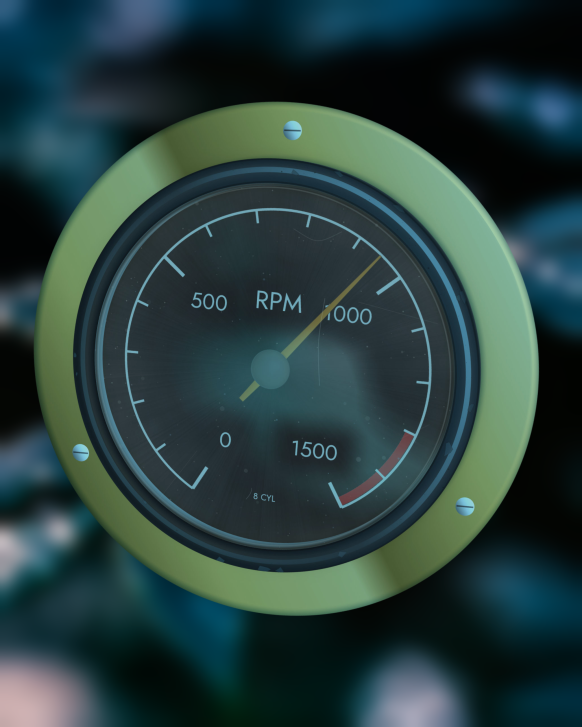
950
